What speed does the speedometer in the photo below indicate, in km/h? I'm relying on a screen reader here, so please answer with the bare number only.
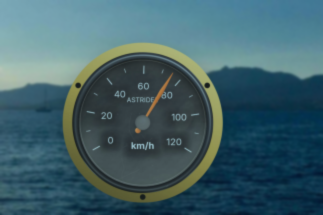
75
